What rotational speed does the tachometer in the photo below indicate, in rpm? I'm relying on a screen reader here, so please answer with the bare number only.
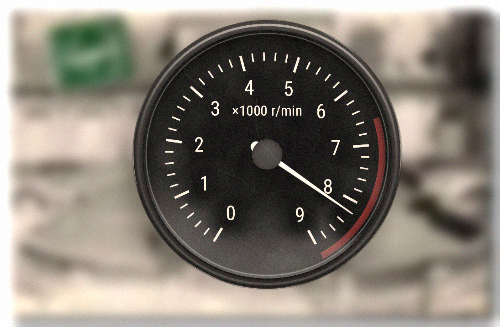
8200
